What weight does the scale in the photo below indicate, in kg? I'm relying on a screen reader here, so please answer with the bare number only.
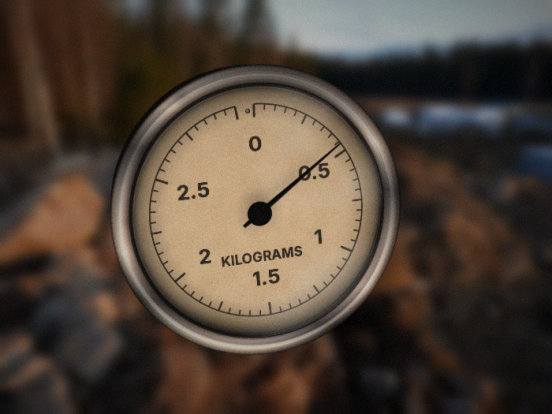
0.45
